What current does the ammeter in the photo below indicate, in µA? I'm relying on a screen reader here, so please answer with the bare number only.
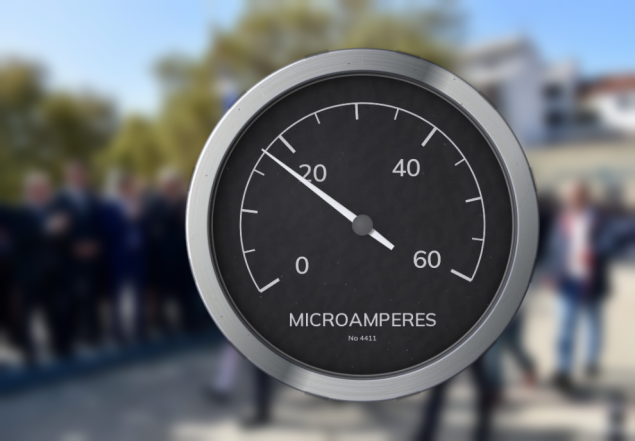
17.5
